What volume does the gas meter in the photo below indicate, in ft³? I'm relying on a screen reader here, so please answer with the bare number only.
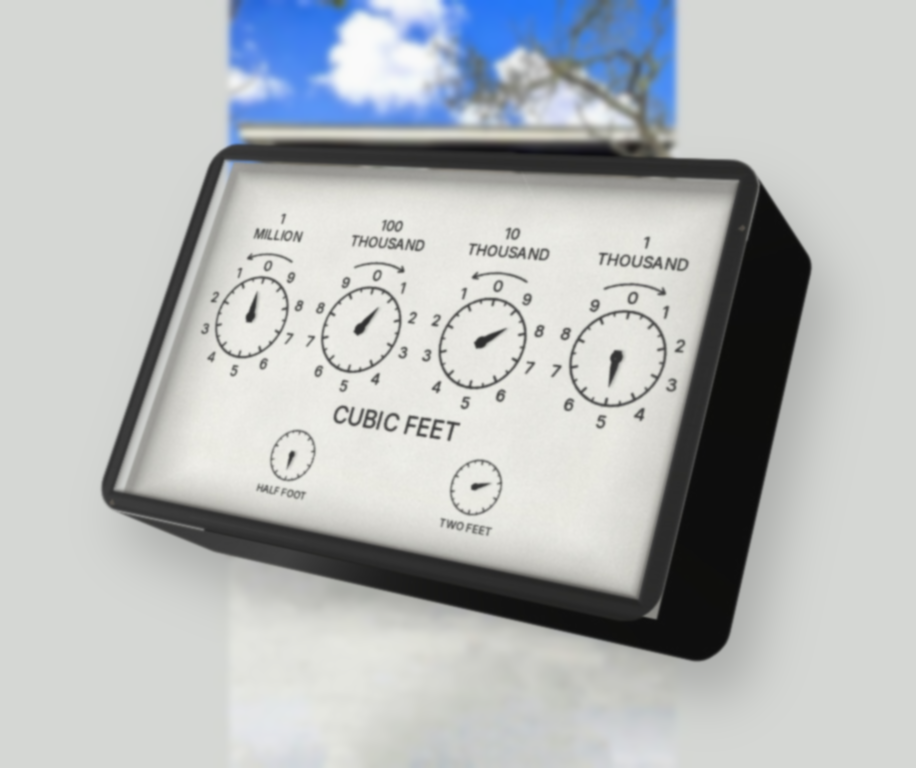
8500
